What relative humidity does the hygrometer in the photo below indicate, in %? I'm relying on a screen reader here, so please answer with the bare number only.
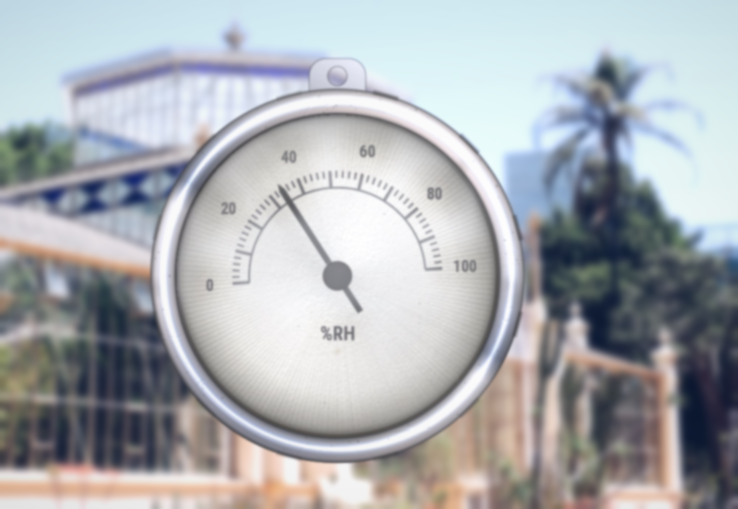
34
